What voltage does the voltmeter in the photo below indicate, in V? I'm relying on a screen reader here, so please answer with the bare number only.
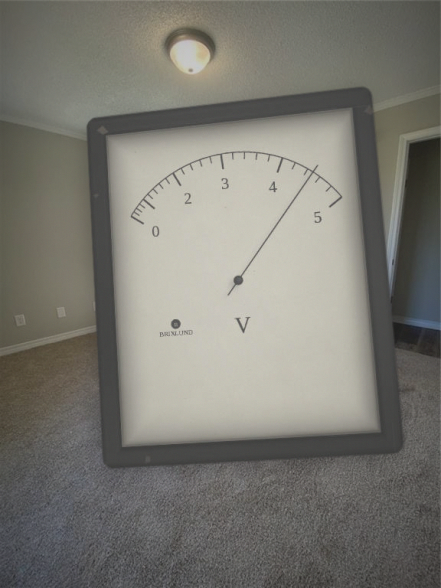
4.5
